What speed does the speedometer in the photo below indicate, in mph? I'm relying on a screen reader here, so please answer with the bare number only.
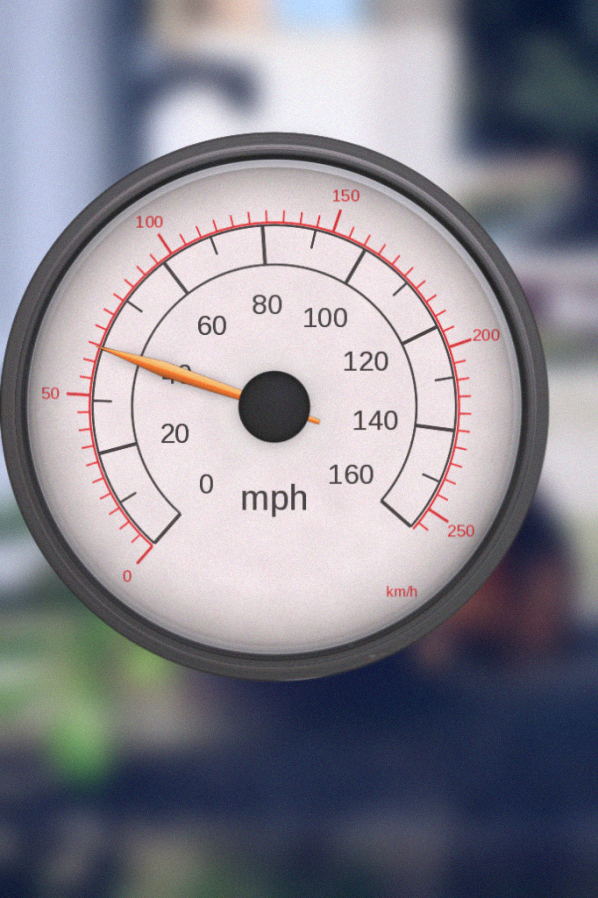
40
